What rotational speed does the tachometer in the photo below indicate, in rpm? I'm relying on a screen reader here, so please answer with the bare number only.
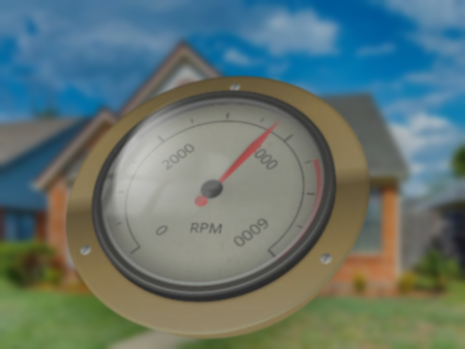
3750
